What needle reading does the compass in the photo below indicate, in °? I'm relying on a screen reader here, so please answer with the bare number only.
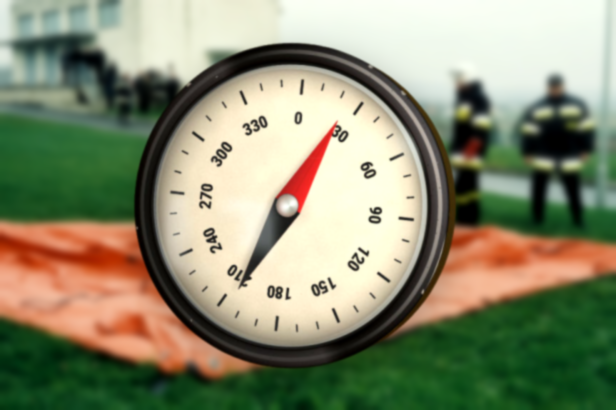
25
